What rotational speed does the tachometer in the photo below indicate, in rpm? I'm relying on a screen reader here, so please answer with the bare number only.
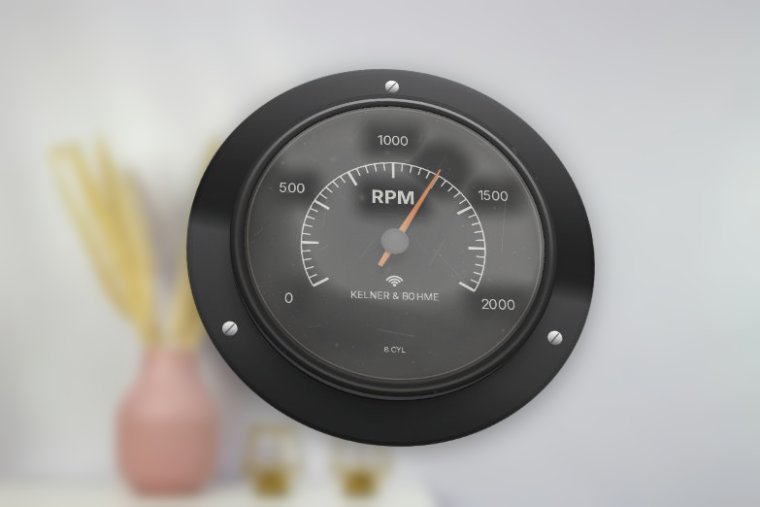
1250
